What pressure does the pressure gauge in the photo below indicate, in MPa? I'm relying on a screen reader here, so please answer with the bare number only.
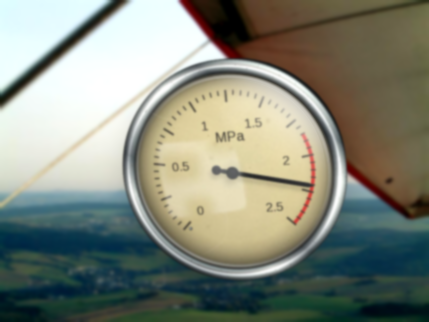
2.2
